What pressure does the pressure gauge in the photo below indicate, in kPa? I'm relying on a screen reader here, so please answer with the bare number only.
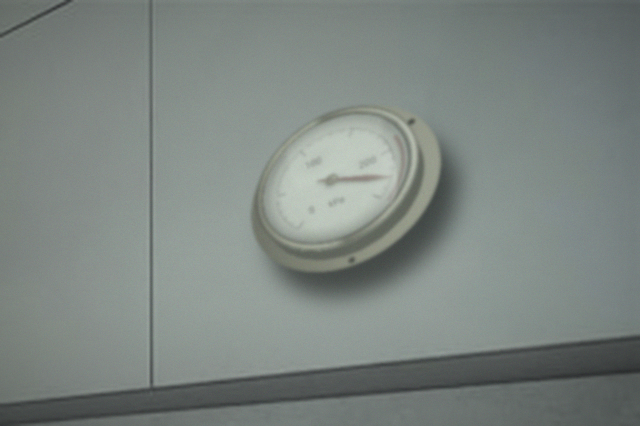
230
